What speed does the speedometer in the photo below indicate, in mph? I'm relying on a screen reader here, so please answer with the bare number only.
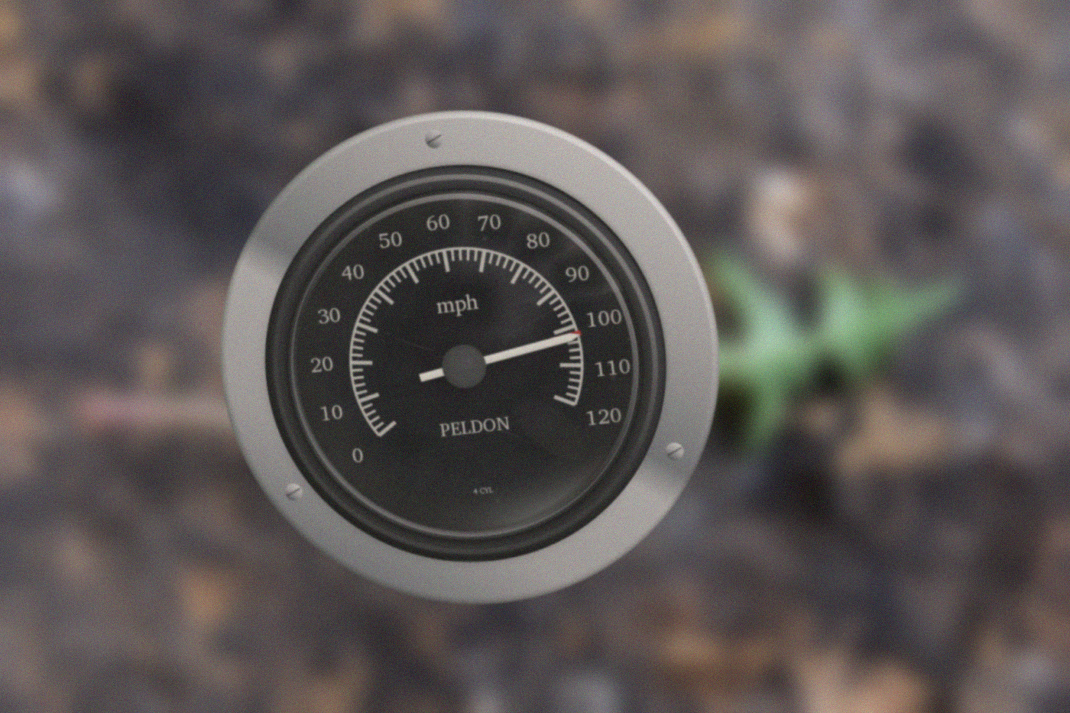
102
